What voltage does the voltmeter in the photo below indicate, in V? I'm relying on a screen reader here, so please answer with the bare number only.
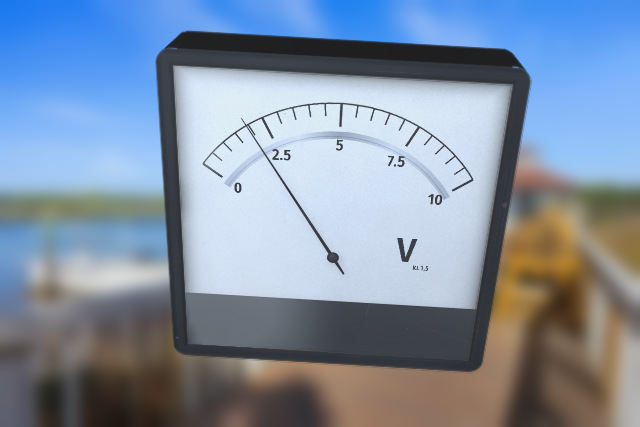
2
